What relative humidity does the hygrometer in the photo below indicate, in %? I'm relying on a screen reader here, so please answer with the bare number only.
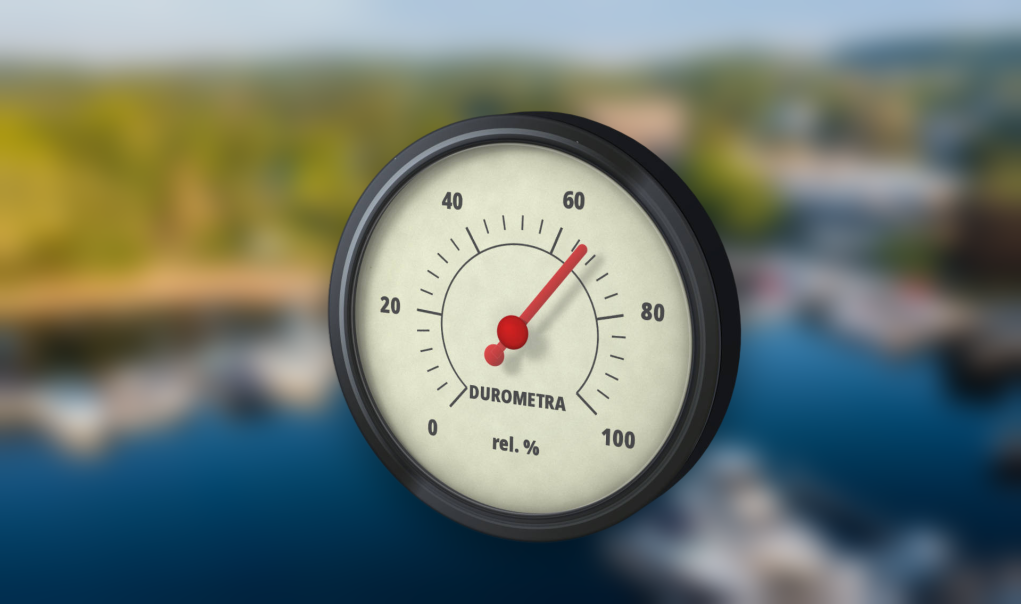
66
